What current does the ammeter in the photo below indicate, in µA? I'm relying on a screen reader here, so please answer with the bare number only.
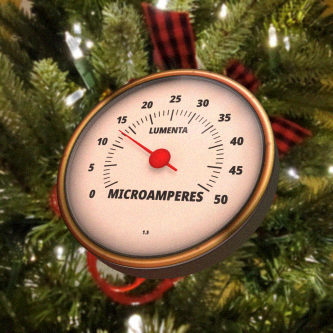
13
